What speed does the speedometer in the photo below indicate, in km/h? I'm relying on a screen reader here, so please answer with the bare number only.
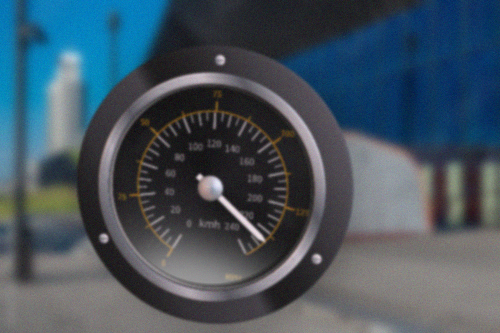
225
